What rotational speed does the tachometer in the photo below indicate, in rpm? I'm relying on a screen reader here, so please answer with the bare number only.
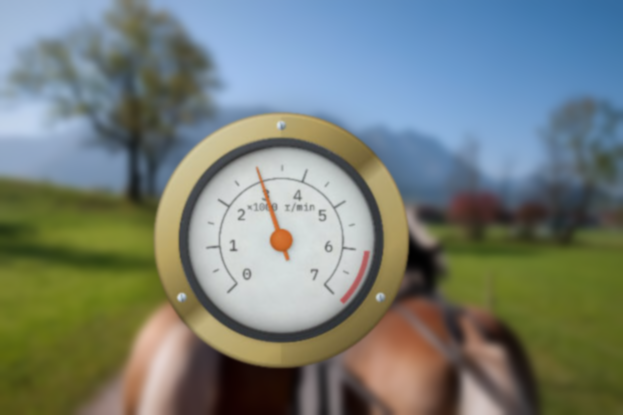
3000
